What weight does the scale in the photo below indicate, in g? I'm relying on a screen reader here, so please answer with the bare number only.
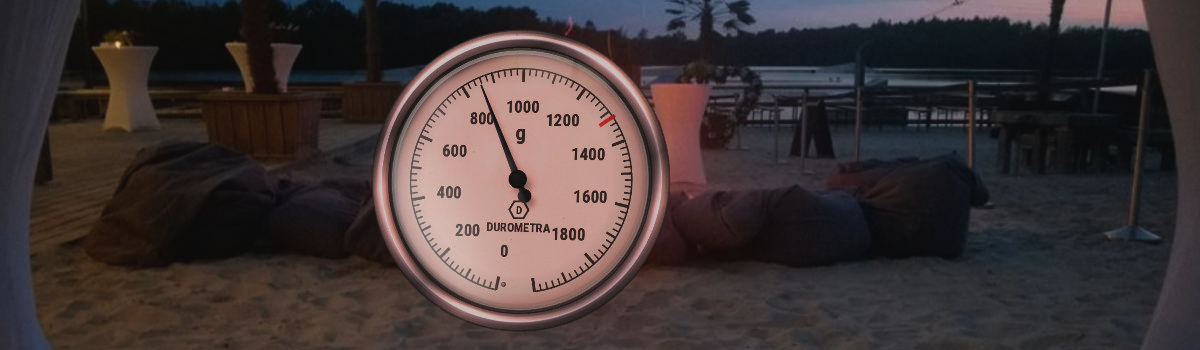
860
